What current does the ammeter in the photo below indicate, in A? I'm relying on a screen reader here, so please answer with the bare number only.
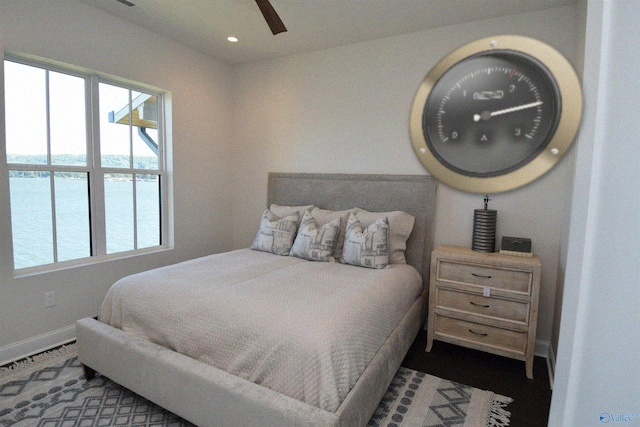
2.5
